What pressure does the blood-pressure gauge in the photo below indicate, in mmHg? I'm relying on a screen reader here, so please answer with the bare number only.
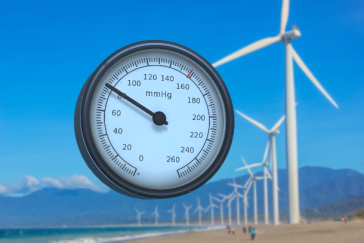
80
